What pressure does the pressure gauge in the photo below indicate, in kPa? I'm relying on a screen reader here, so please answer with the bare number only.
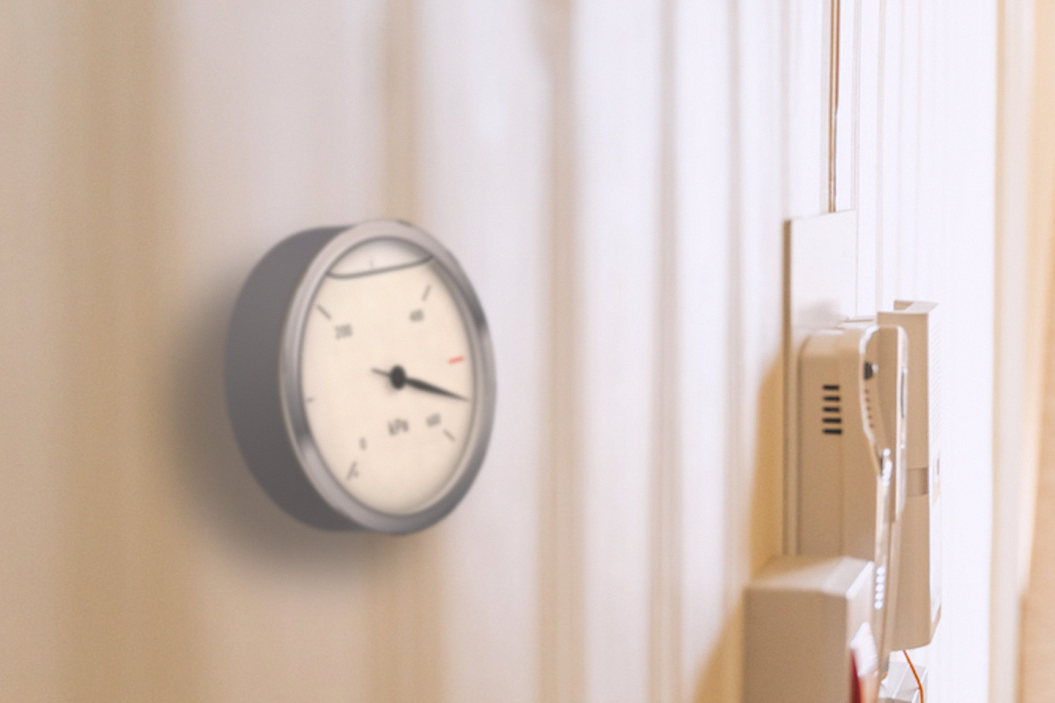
550
